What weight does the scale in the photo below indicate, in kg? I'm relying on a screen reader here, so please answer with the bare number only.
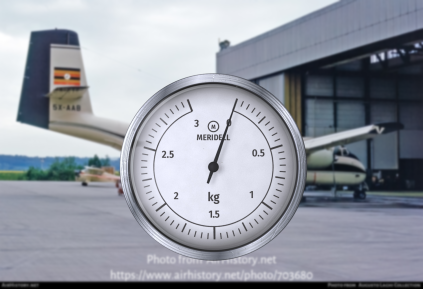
0
